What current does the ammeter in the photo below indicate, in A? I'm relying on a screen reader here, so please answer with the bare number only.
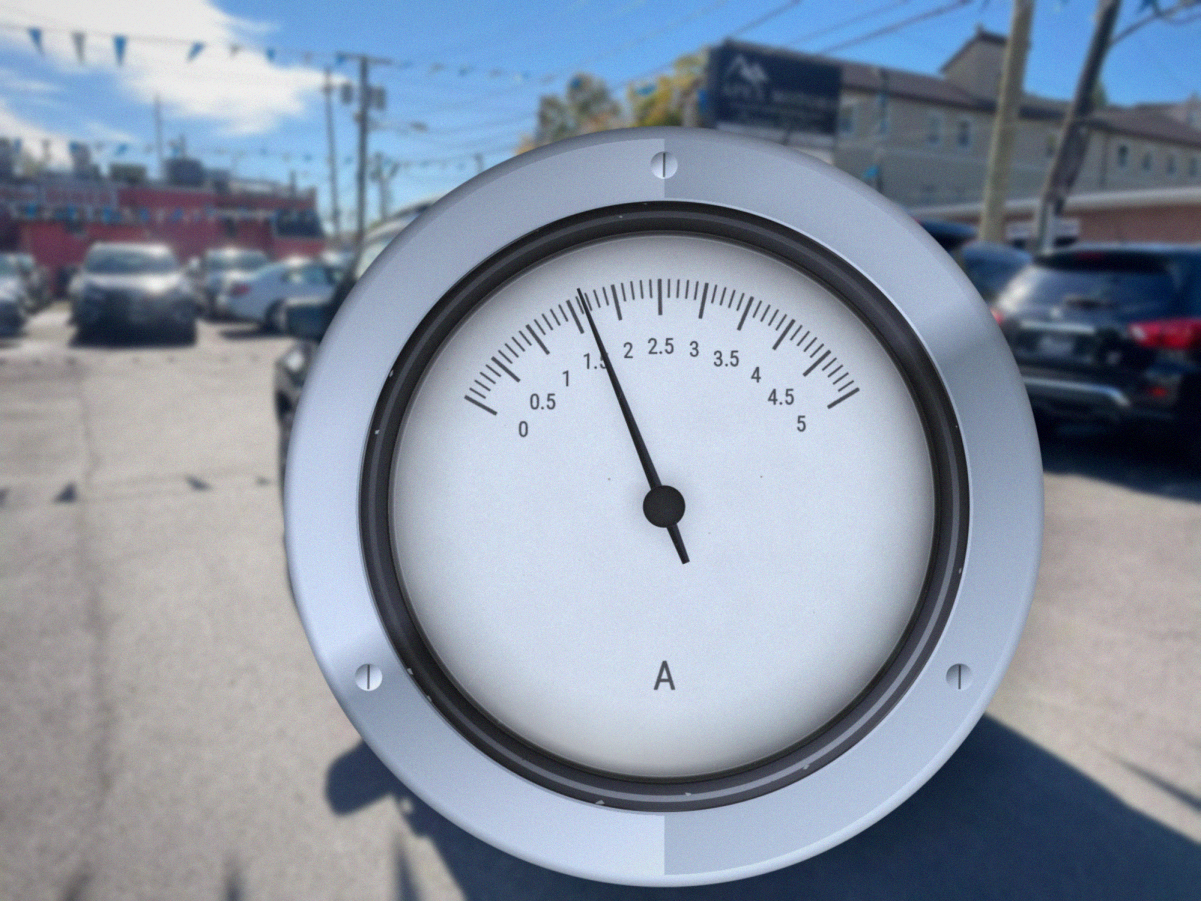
1.65
